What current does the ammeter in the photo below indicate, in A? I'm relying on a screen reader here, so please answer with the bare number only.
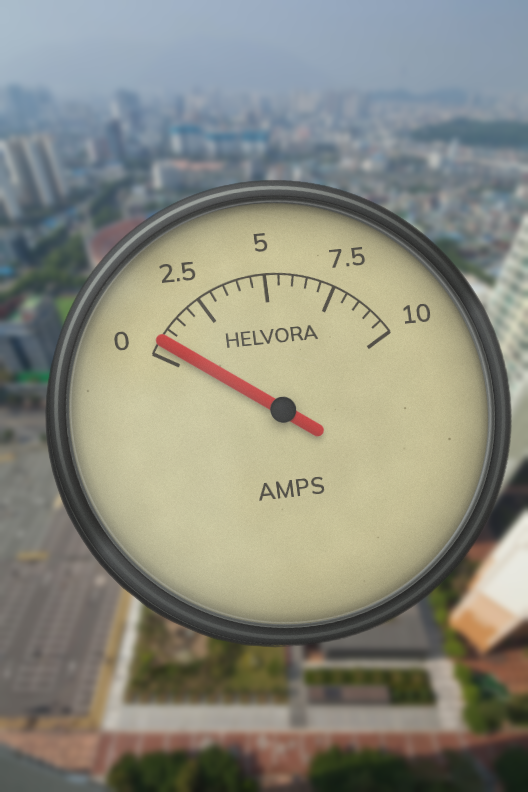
0.5
